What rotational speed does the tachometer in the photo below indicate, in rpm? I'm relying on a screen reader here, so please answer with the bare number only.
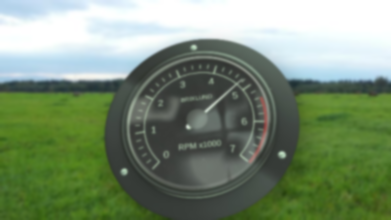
4800
